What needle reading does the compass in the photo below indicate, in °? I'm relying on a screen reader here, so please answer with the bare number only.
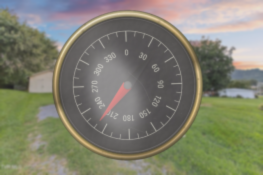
220
